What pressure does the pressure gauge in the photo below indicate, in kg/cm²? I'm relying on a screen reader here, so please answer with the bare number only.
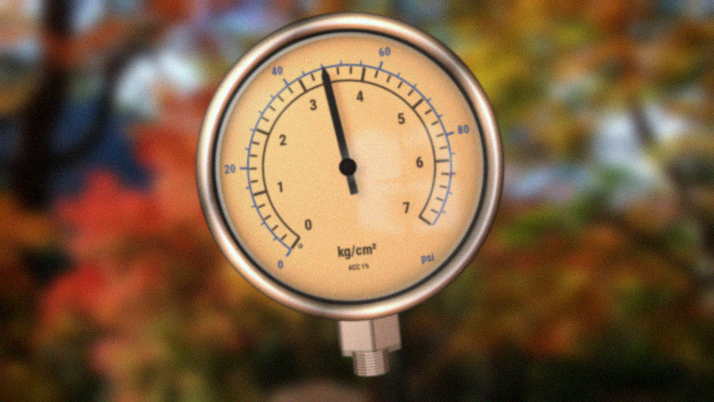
3.4
